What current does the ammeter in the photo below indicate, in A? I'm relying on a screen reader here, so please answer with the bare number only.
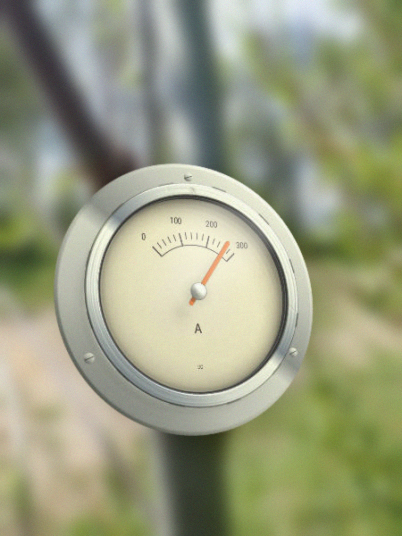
260
